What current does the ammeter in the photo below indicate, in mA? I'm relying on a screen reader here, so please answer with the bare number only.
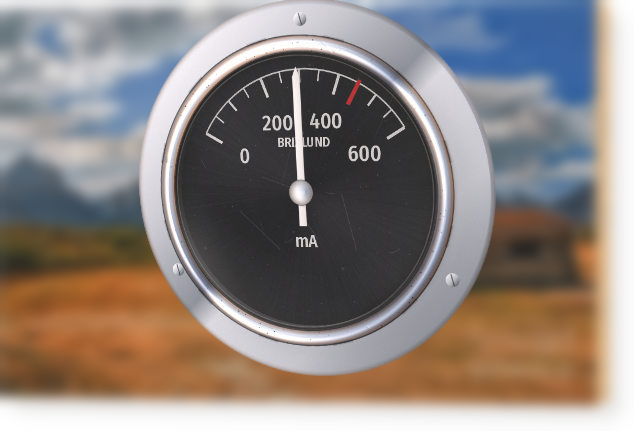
300
